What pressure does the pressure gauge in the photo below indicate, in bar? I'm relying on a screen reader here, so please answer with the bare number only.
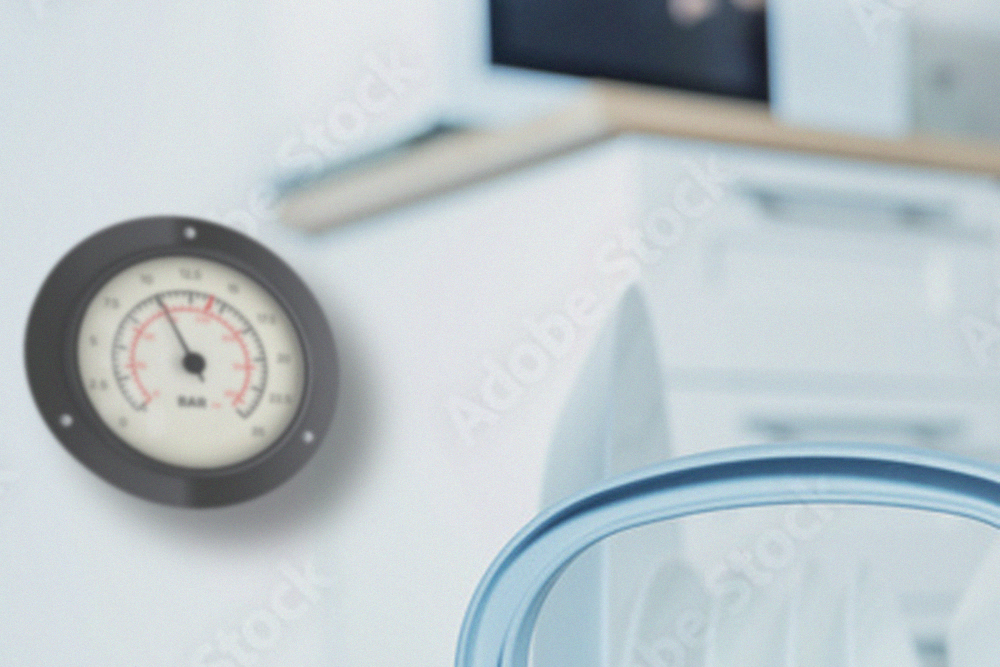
10
